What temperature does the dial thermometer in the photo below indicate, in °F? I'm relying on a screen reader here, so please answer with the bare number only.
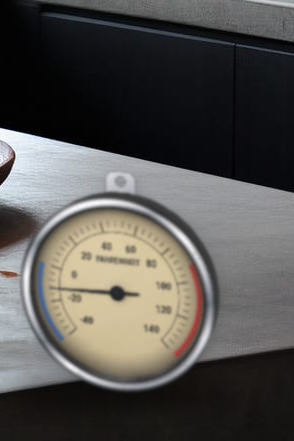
-12
